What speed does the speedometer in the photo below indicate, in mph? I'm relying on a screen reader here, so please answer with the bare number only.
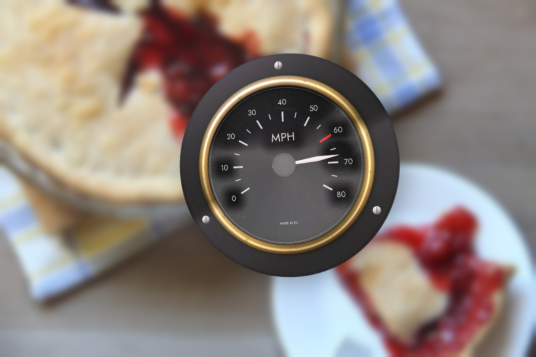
67.5
